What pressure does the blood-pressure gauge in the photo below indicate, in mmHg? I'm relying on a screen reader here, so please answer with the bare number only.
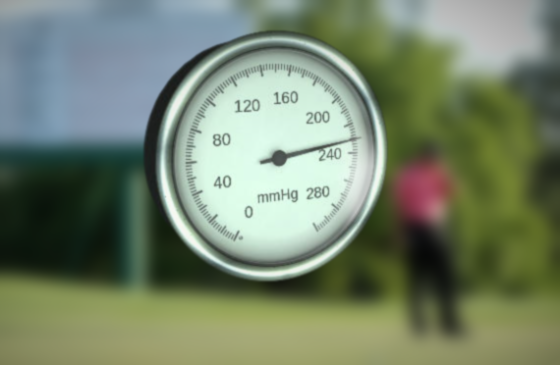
230
